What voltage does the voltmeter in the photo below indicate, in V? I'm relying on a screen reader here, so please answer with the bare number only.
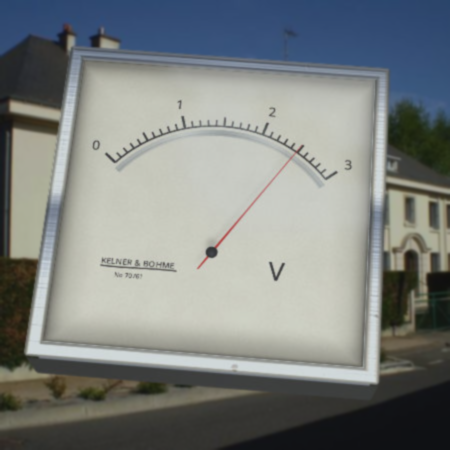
2.5
